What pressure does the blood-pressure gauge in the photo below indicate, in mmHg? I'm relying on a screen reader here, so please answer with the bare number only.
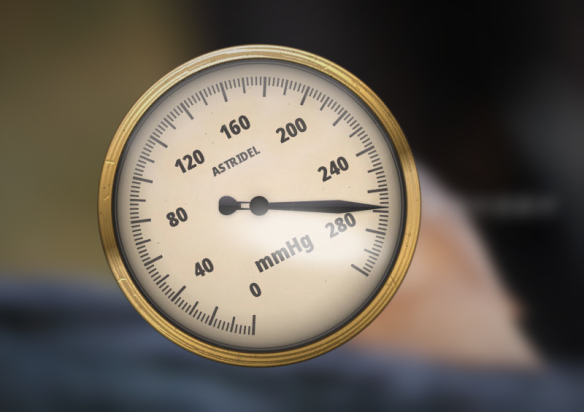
268
